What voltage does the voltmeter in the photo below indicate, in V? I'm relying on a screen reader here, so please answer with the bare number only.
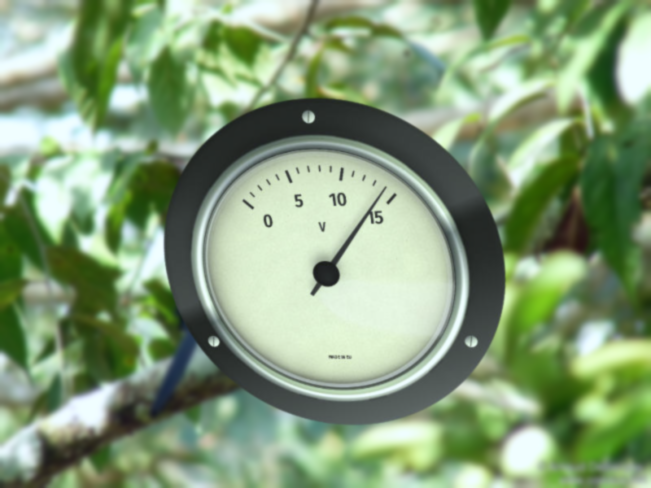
14
